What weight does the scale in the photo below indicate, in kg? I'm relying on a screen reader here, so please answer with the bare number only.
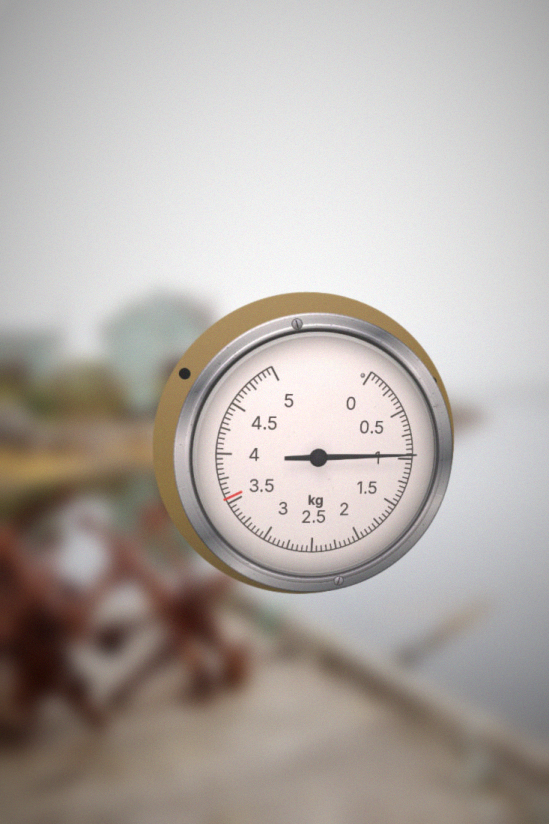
0.95
